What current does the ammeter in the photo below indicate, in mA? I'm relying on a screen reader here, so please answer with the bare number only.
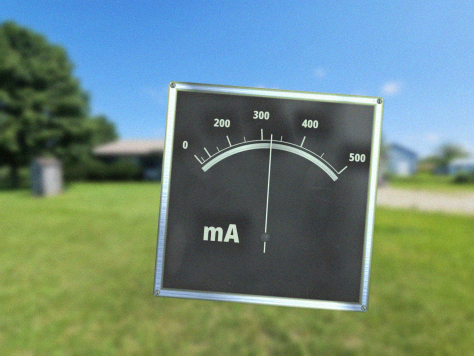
325
